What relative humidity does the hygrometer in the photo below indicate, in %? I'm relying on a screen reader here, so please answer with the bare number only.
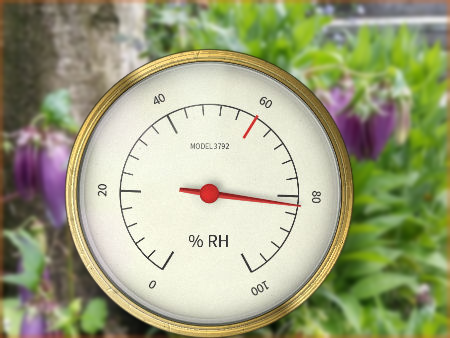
82
